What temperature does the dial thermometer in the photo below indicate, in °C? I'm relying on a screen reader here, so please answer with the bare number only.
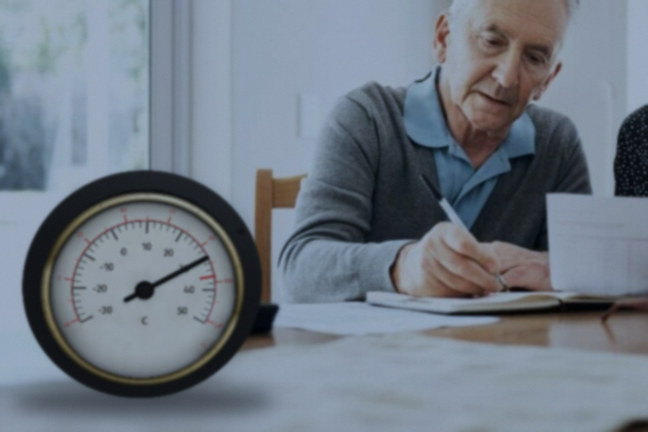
30
